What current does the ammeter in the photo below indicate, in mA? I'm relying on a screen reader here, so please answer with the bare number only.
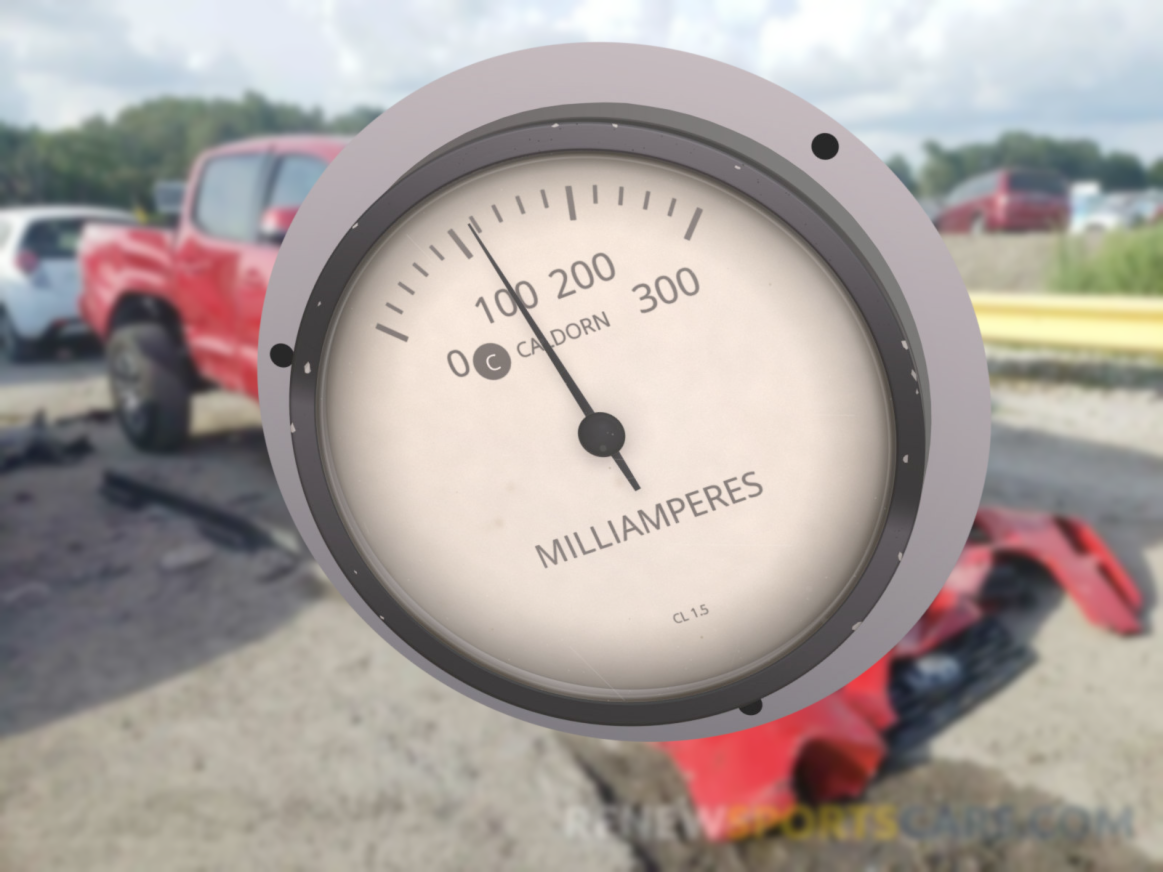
120
